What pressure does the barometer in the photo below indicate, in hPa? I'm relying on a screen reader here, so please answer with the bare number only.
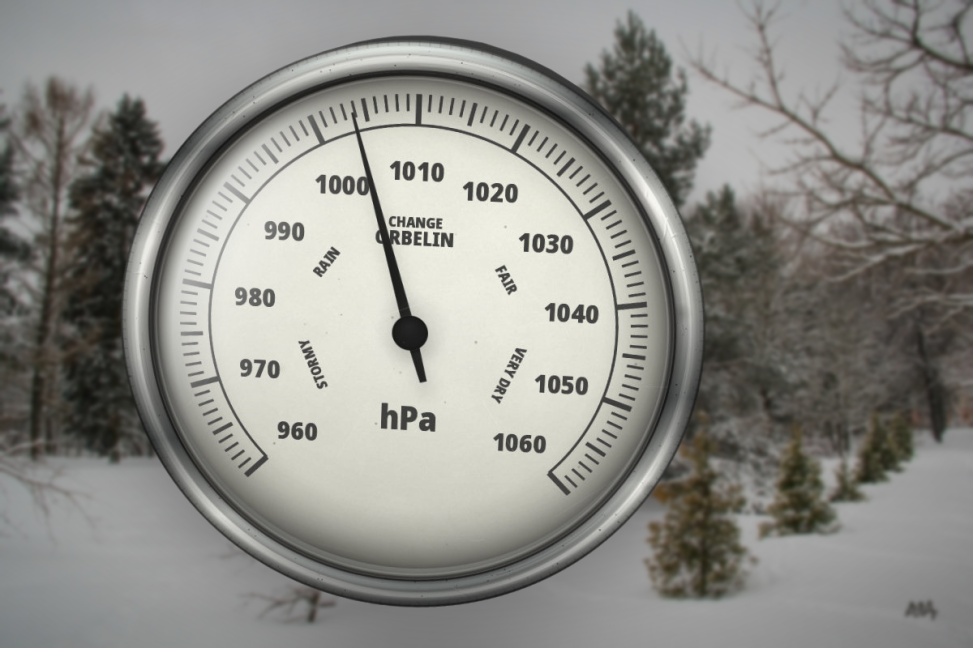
1004
